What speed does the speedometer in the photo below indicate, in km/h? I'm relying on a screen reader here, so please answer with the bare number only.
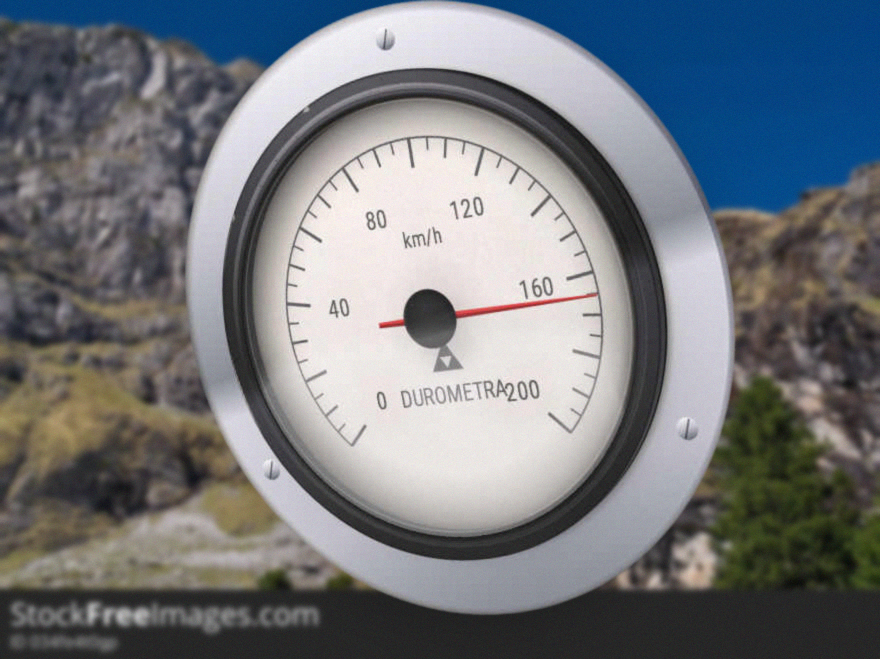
165
